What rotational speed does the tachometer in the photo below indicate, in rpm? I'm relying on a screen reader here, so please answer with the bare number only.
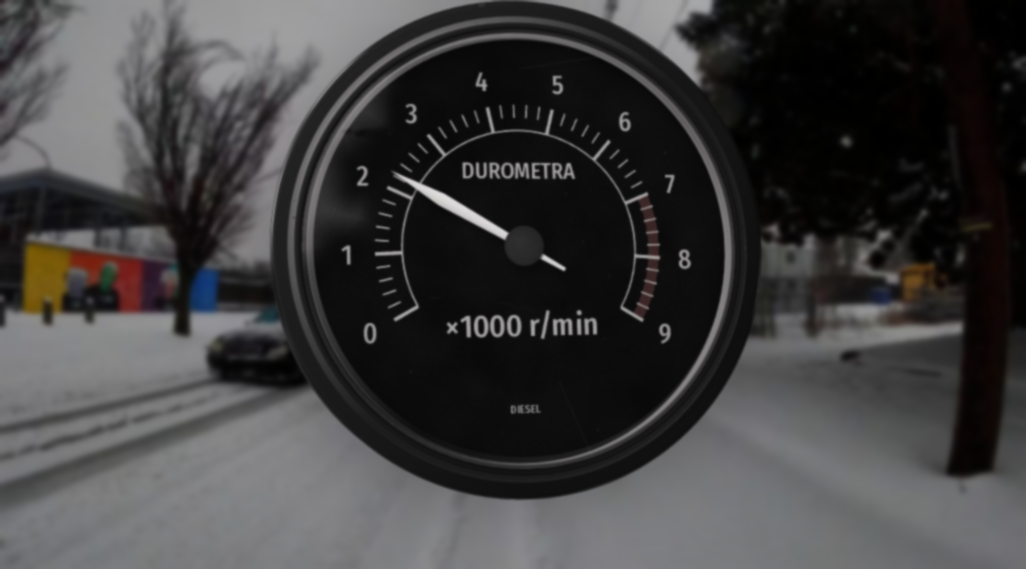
2200
